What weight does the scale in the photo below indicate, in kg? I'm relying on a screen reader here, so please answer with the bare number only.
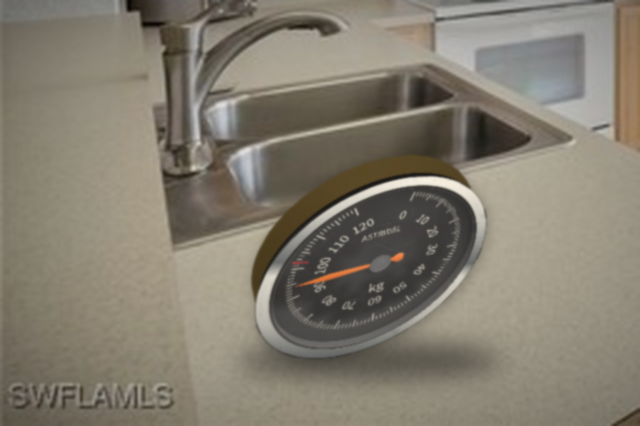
95
